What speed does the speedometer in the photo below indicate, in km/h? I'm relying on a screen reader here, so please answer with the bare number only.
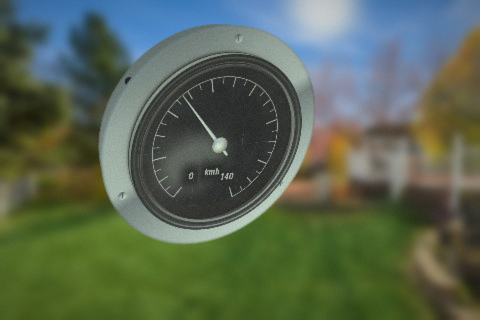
47.5
